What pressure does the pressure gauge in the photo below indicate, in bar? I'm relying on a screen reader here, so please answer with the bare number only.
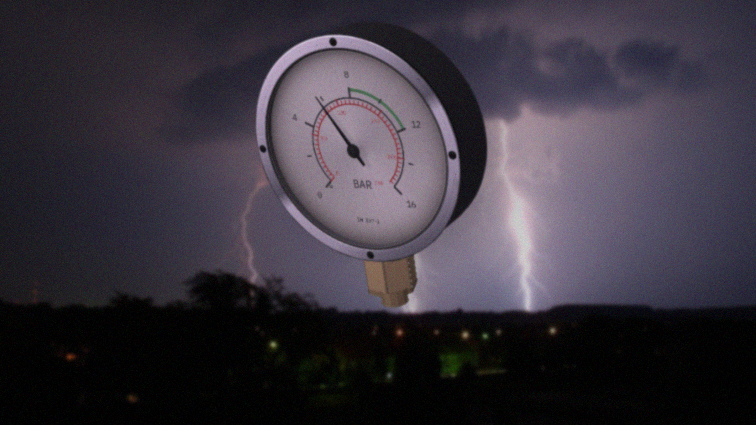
6
